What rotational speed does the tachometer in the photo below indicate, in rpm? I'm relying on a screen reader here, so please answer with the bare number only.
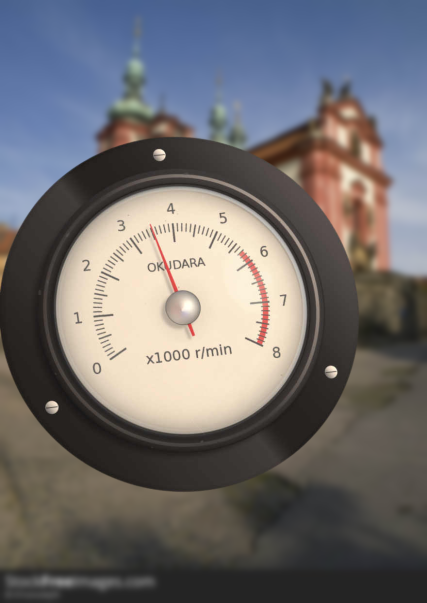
3500
